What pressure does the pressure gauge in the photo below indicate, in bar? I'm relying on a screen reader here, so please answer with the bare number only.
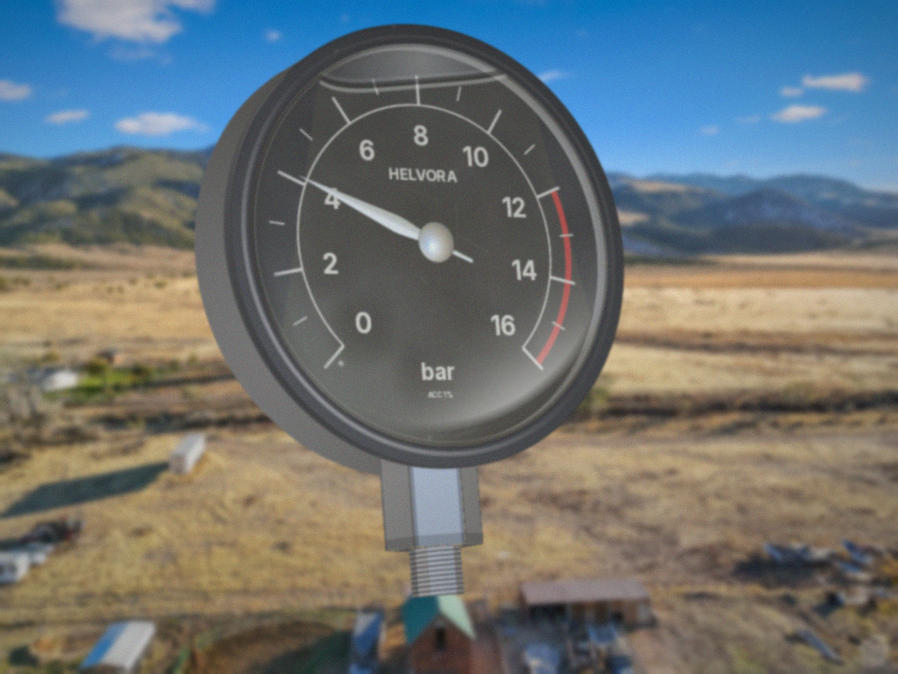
4
